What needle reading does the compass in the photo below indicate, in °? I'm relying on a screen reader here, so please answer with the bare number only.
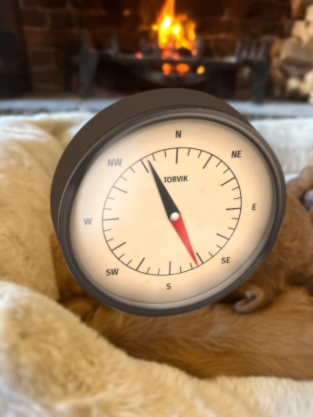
155
